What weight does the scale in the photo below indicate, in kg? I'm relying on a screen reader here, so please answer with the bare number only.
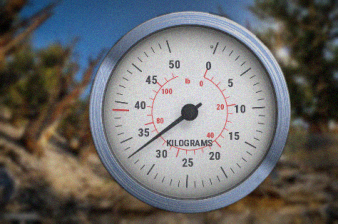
33
